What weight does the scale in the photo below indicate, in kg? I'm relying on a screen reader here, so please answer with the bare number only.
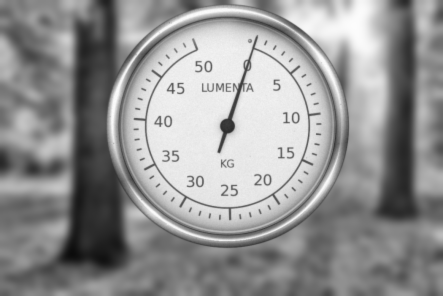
0
